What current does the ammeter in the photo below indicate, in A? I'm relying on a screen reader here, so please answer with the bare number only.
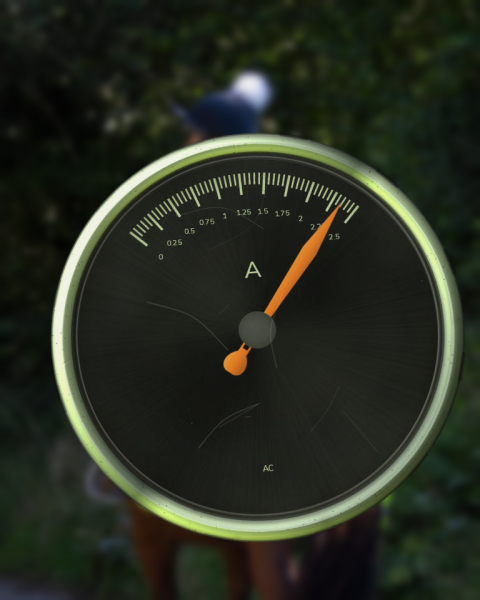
2.35
